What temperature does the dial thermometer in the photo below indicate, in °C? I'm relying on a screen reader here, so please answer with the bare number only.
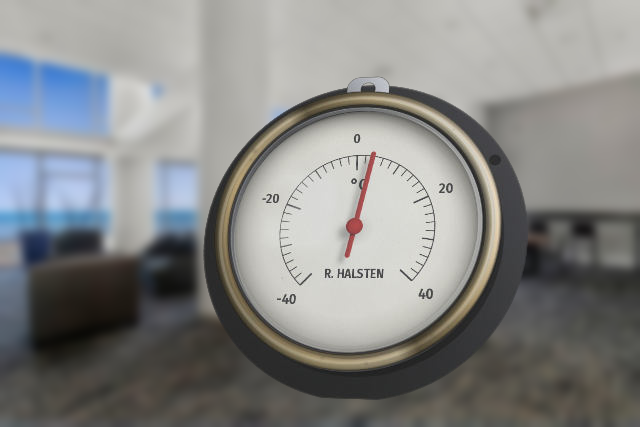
4
